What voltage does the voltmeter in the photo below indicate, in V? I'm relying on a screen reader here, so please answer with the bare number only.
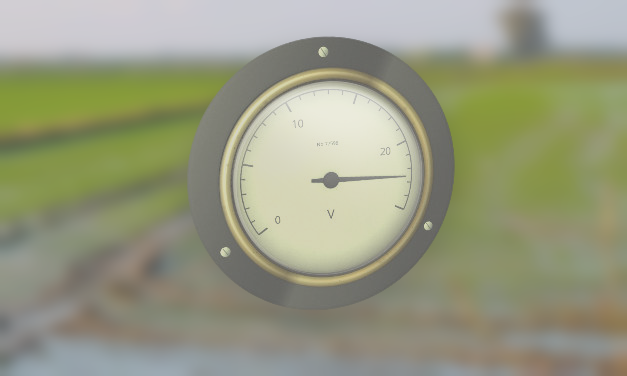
22.5
